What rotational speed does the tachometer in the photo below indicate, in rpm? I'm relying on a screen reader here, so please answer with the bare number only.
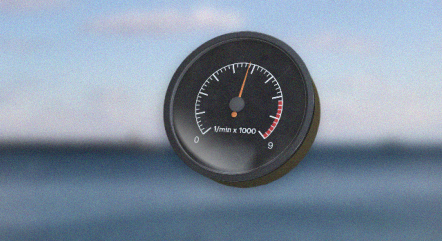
4800
